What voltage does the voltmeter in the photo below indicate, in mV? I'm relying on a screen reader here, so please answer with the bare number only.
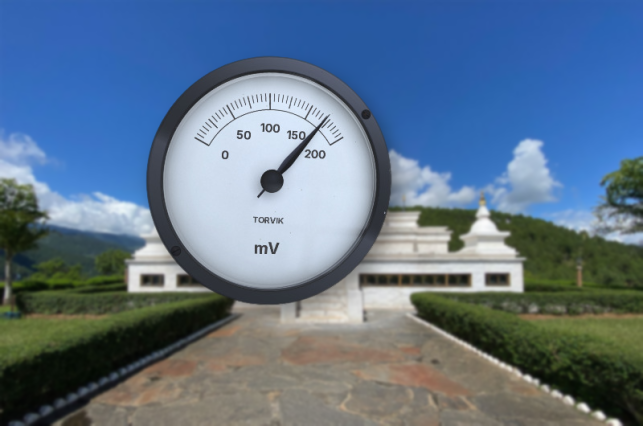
170
